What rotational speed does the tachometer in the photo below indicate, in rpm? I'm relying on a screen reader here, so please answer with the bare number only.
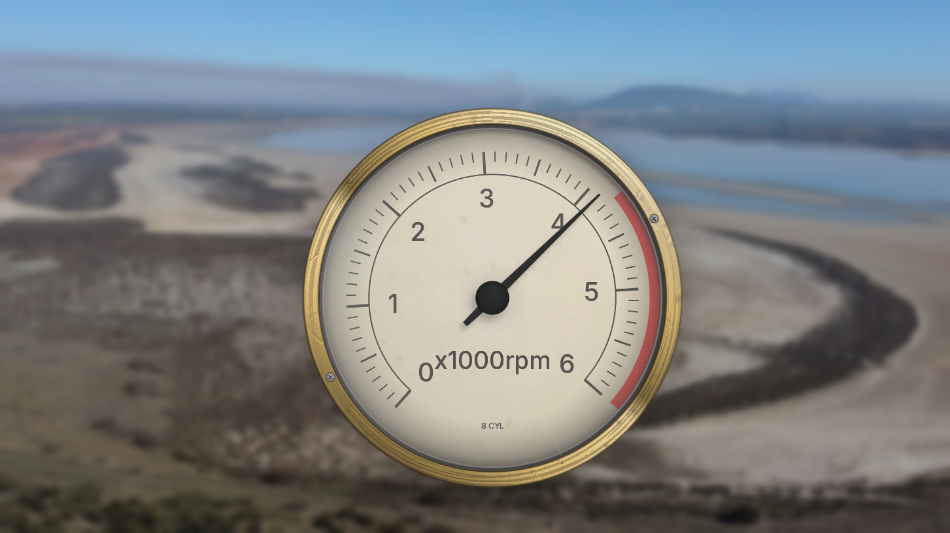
4100
